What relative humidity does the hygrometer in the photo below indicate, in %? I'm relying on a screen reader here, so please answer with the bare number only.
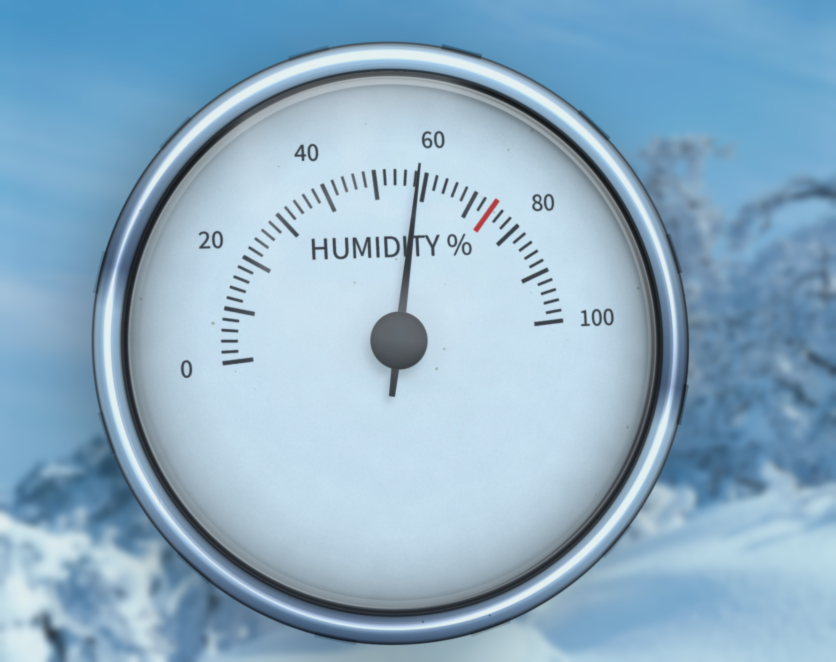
58
